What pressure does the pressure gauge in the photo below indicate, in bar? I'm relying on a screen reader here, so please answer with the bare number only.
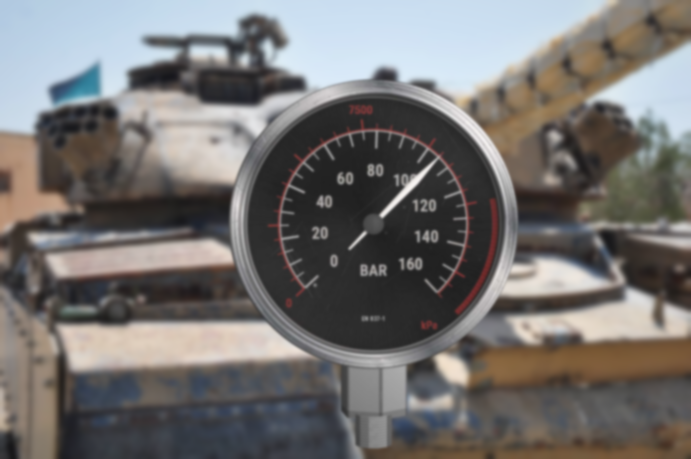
105
